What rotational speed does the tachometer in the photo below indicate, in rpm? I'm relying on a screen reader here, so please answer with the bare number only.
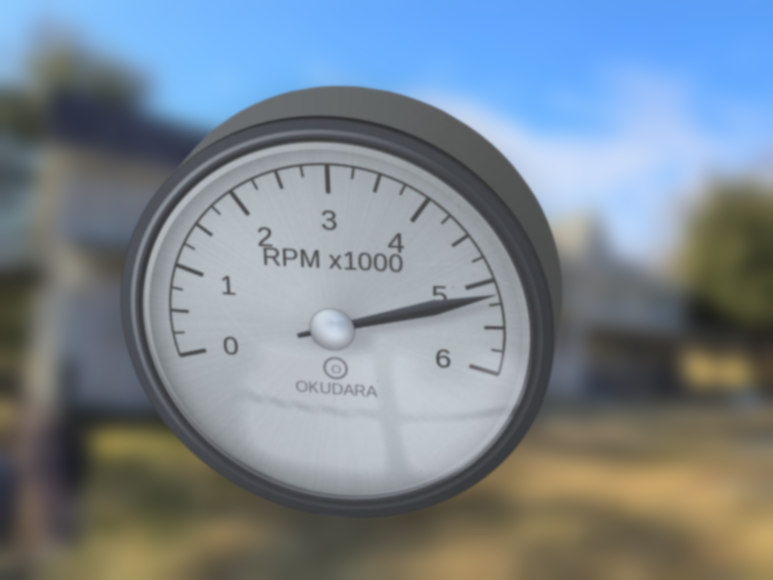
5125
